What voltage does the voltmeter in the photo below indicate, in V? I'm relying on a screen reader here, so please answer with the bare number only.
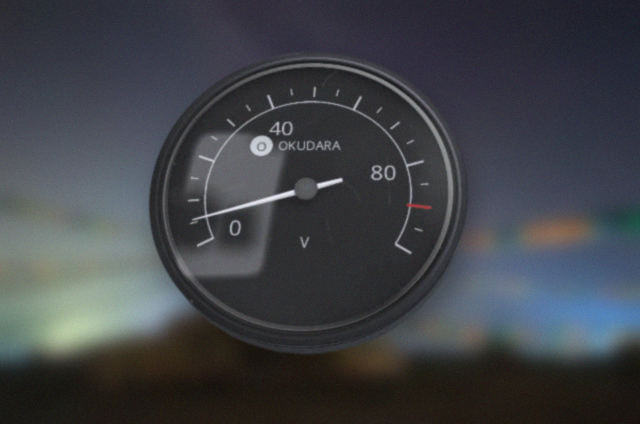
5
